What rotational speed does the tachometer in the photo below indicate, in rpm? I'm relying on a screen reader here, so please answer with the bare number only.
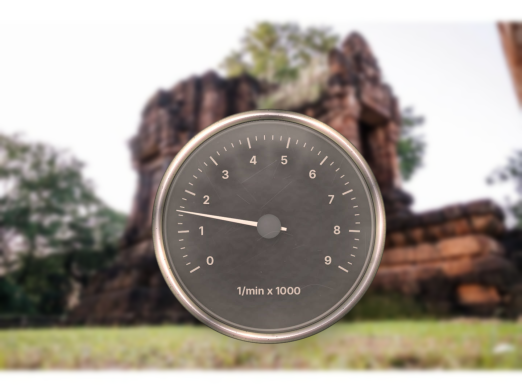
1500
